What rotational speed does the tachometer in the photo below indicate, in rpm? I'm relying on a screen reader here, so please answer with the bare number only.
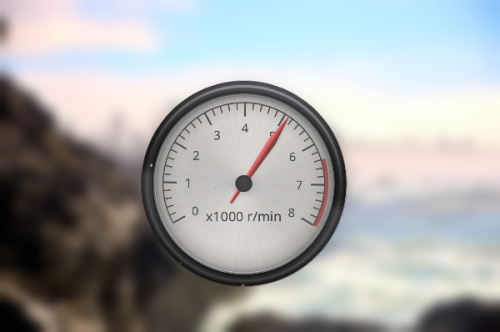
5100
